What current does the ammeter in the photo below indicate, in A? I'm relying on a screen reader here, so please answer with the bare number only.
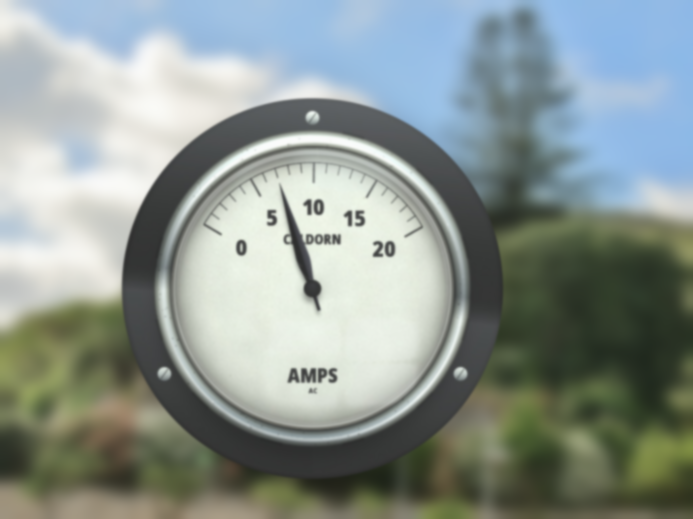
7
